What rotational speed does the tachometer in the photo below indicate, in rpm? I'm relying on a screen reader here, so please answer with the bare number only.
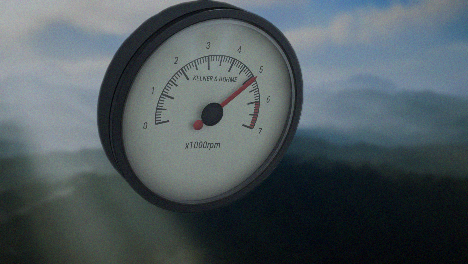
5000
